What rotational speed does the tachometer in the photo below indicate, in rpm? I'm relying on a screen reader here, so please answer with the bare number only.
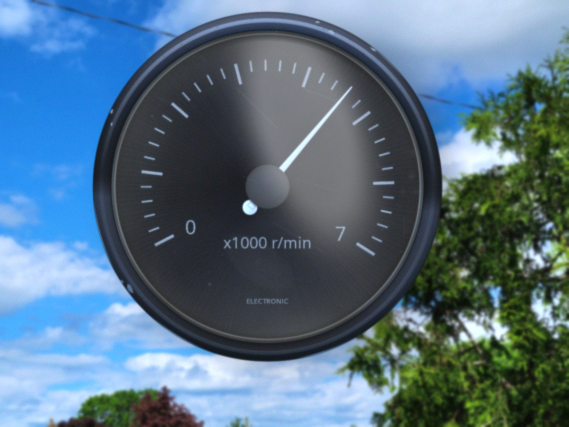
4600
